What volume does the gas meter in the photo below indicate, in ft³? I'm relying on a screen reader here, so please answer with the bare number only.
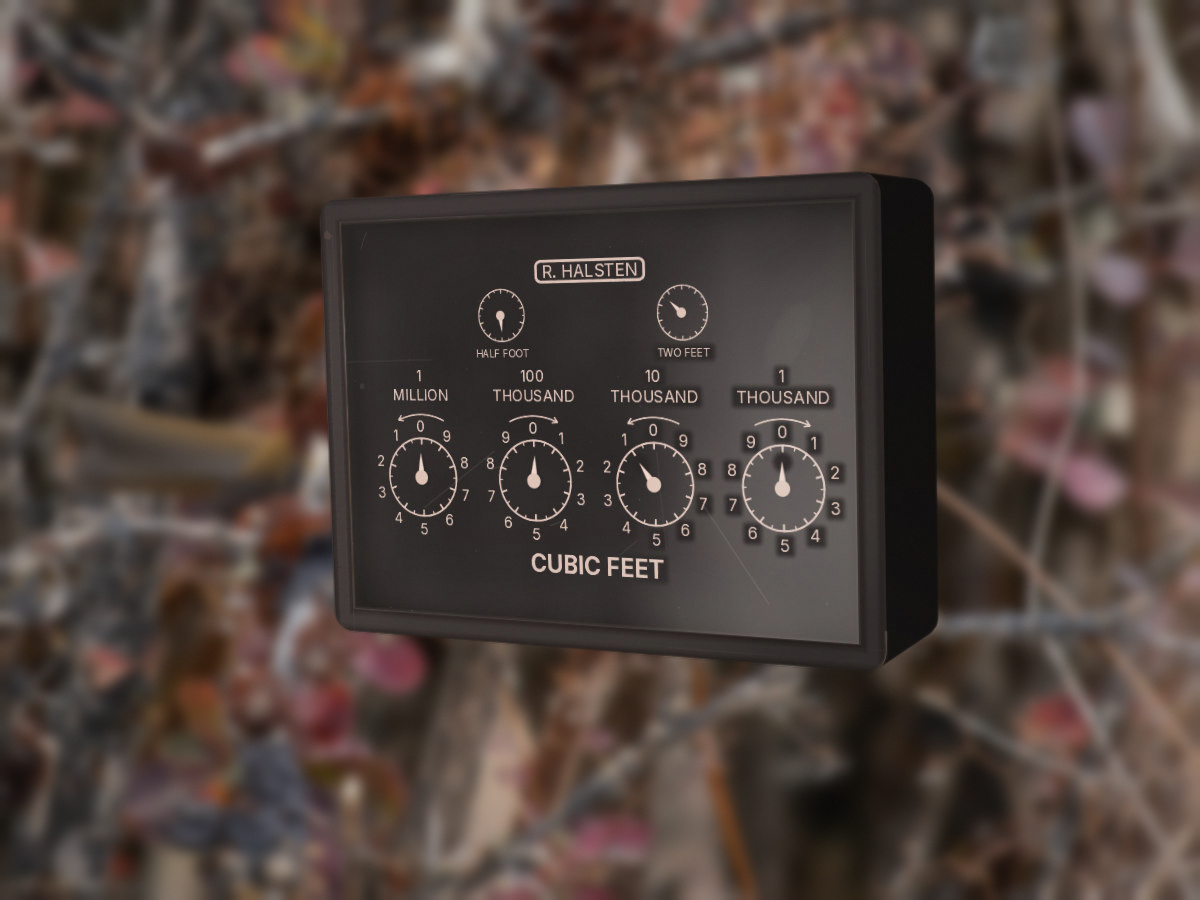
1000
